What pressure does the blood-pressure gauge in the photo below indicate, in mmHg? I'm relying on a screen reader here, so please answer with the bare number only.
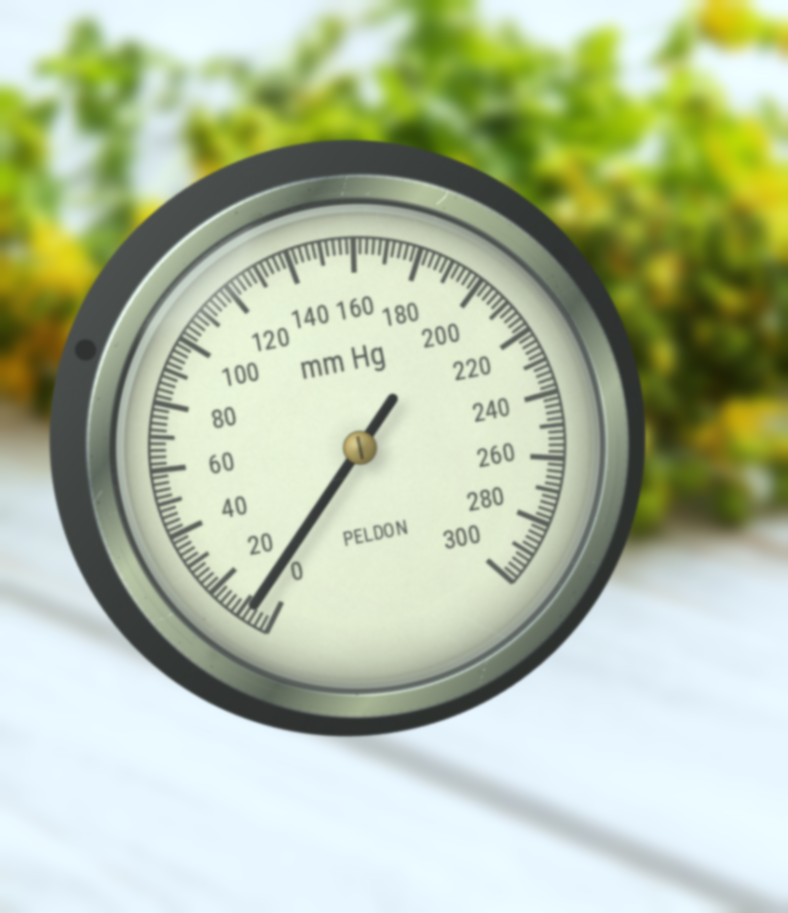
8
